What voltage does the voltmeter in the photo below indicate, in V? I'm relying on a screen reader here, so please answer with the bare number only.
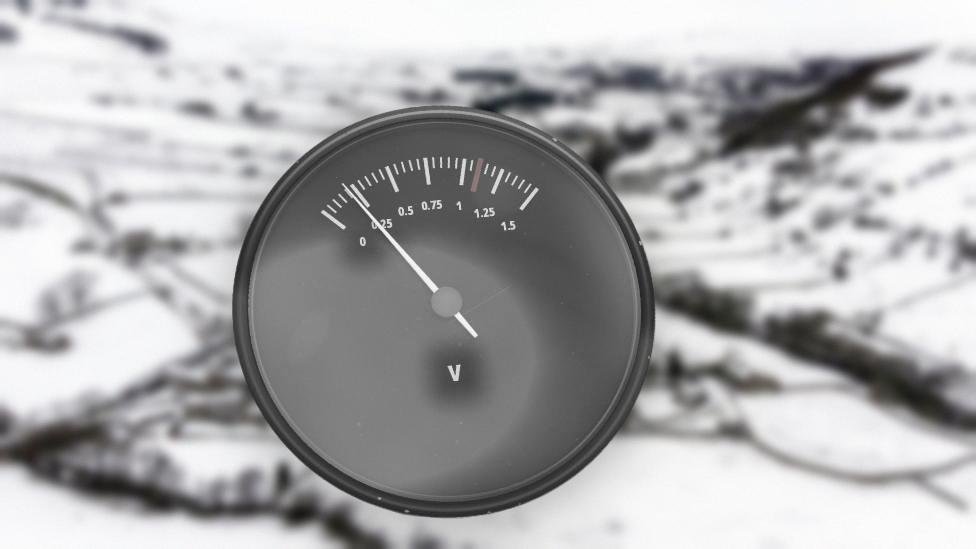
0.2
